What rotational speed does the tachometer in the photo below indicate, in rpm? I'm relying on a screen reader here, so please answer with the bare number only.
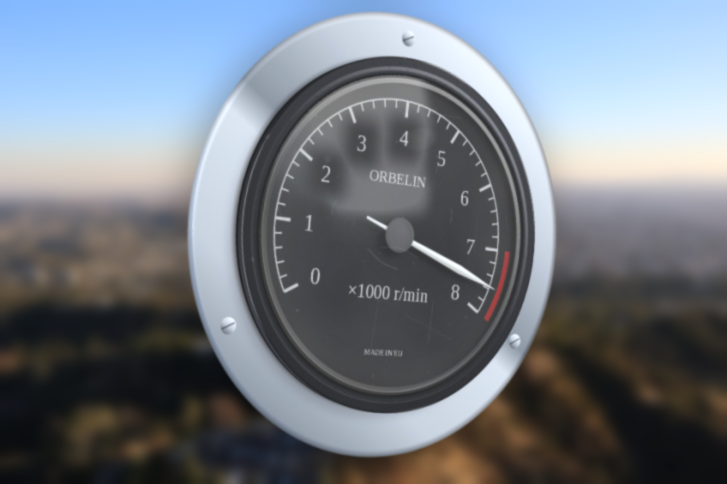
7600
